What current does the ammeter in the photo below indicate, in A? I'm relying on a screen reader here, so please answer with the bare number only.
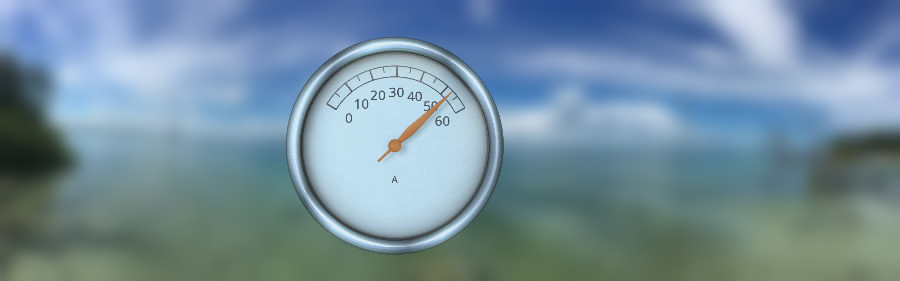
52.5
